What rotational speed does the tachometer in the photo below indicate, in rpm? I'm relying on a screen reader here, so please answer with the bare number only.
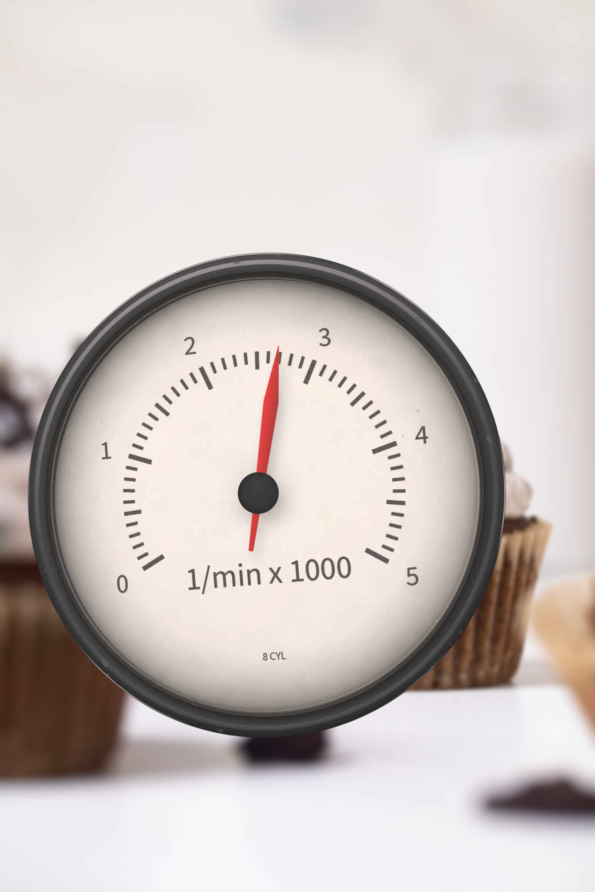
2700
